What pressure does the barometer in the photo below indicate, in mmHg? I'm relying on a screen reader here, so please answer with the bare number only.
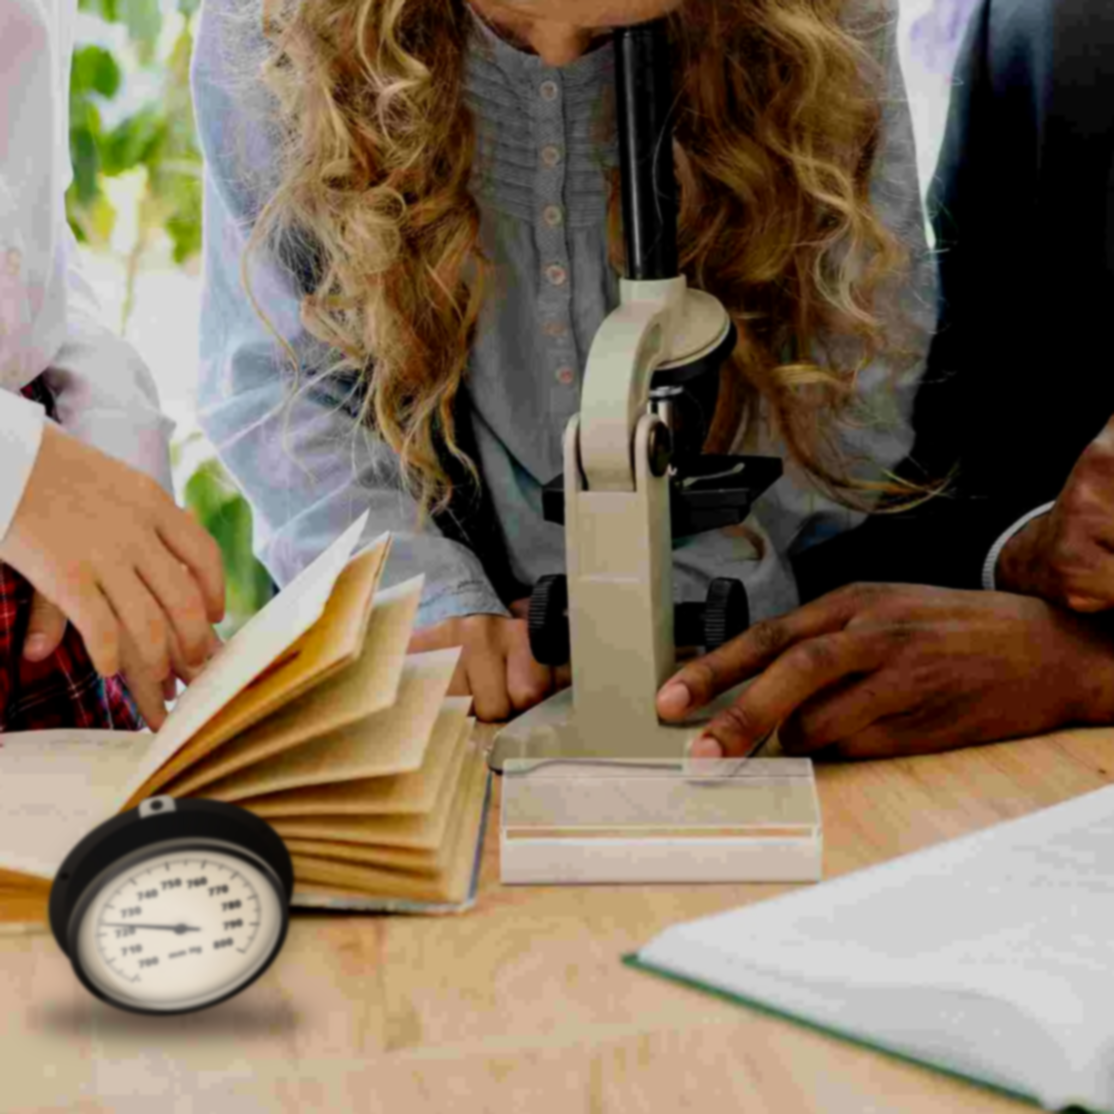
725
